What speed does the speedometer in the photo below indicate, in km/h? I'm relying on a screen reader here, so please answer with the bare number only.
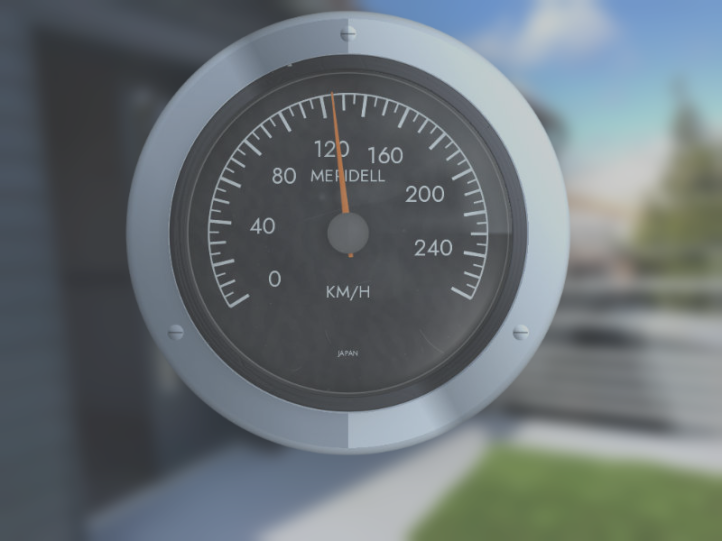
125
